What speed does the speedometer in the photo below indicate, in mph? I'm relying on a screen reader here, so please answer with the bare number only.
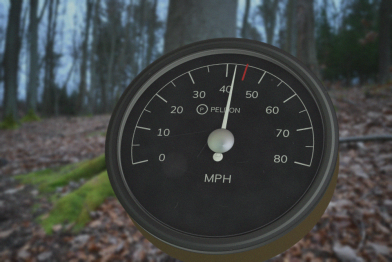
42.5
